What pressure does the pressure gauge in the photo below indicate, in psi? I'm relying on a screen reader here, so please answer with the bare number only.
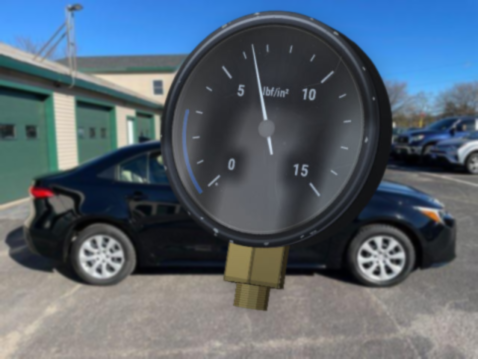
6.5
